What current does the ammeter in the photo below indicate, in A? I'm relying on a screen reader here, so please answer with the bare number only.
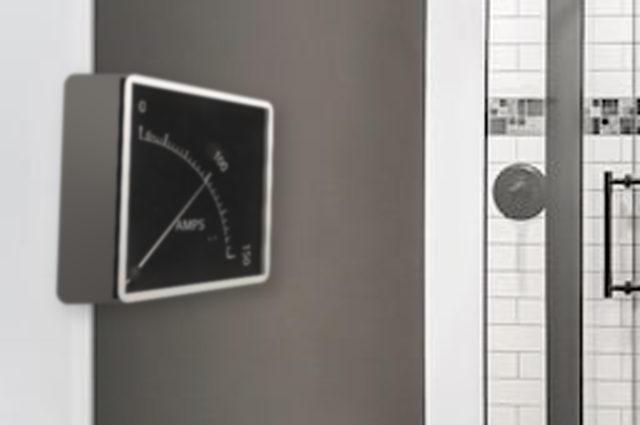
100
